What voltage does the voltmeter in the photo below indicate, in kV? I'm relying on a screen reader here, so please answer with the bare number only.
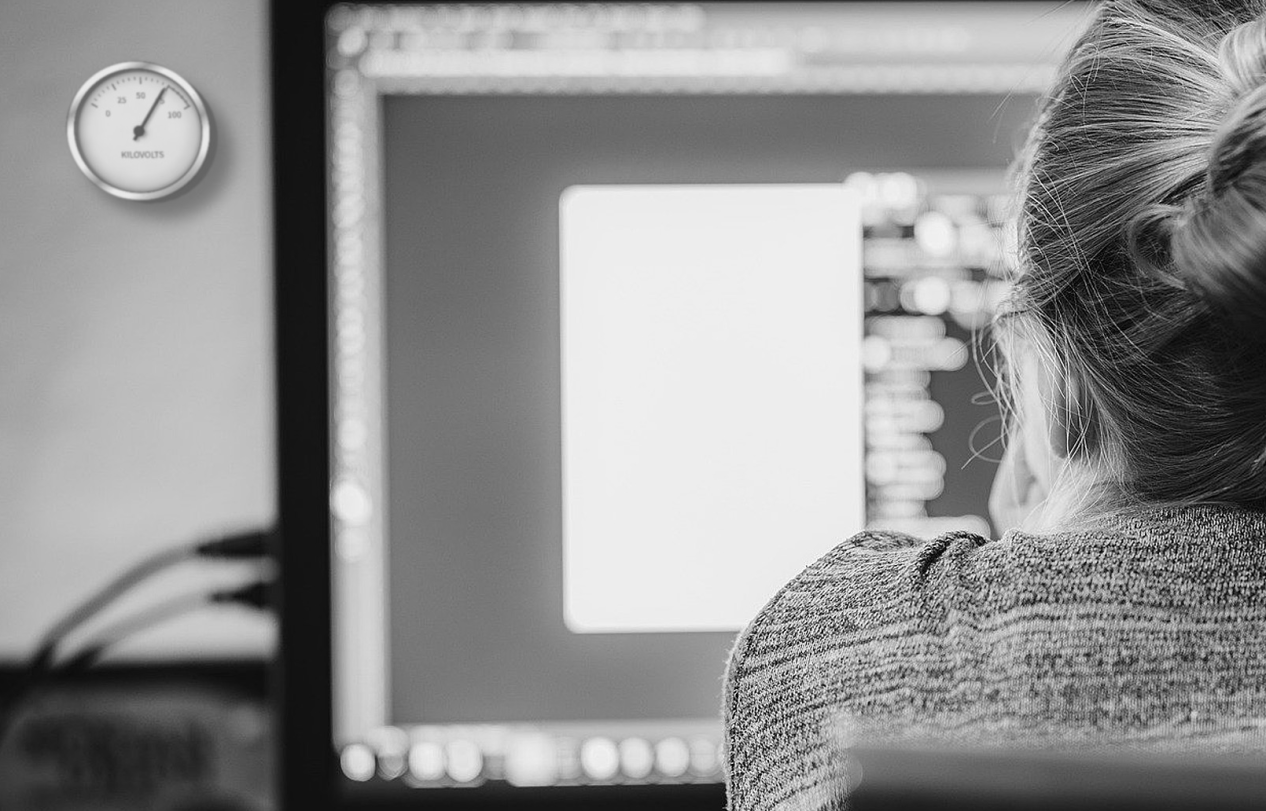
75
